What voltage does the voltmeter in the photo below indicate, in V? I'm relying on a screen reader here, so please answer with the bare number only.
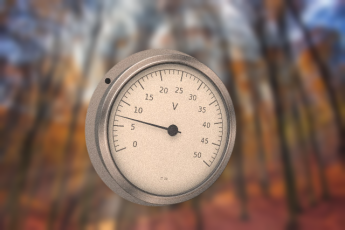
7
